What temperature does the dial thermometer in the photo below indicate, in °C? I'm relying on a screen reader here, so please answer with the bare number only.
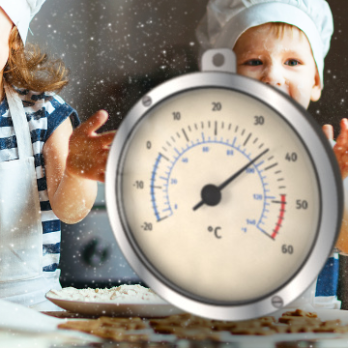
36
